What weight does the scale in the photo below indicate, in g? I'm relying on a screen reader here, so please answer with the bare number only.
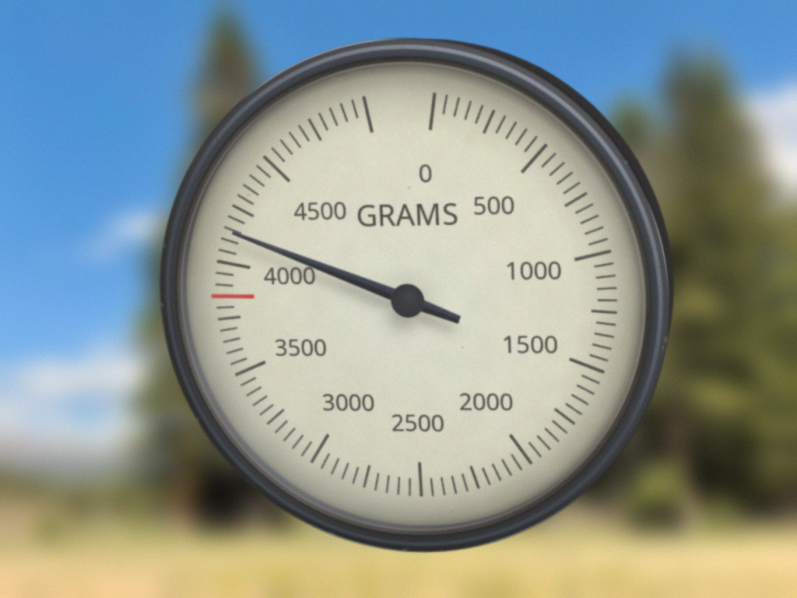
4150
